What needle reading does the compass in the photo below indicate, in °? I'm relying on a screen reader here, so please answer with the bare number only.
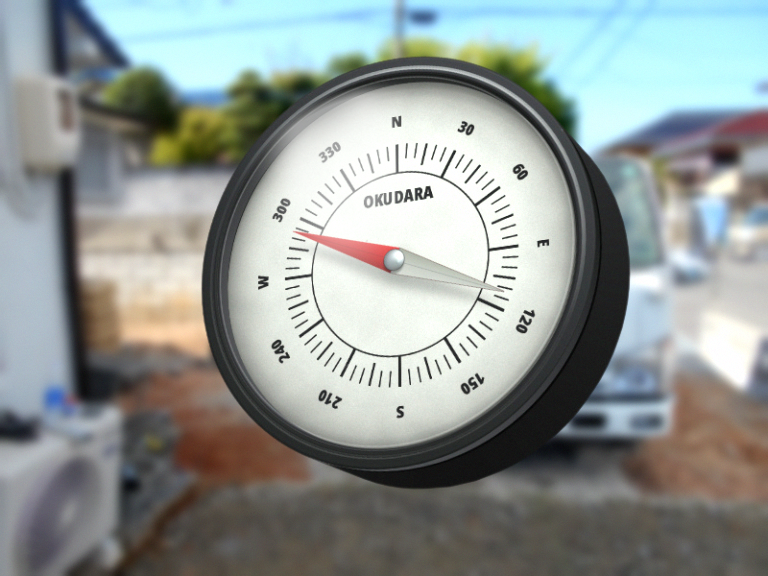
292.5
